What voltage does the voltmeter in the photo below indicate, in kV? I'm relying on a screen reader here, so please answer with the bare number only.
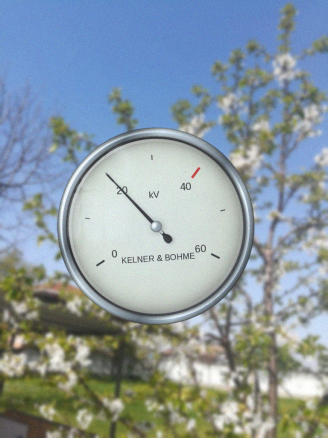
20
